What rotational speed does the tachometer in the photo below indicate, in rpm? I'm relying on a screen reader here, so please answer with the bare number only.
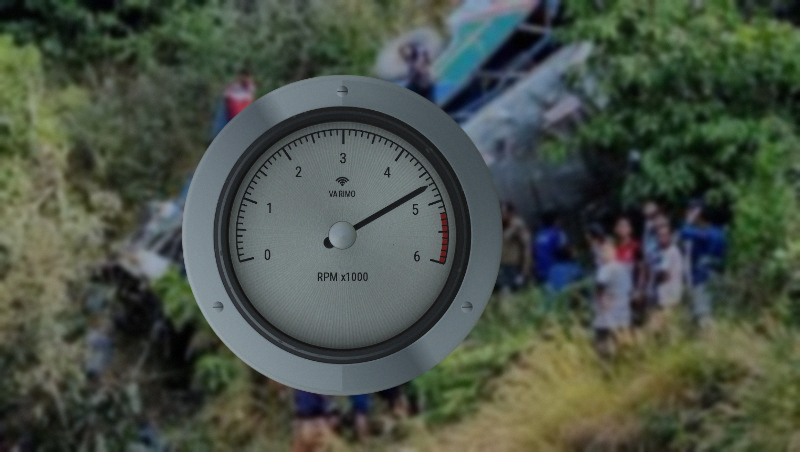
4700
